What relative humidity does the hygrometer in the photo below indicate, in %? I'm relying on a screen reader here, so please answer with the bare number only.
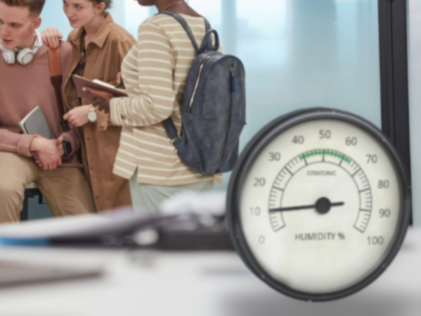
10
